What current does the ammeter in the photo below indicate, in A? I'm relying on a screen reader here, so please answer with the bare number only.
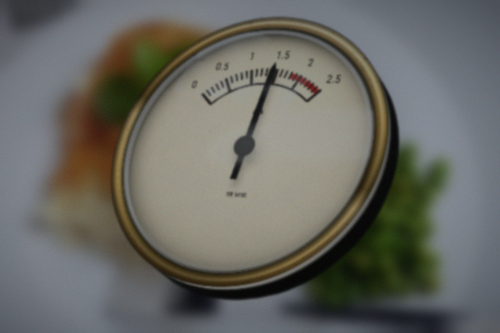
1.5
